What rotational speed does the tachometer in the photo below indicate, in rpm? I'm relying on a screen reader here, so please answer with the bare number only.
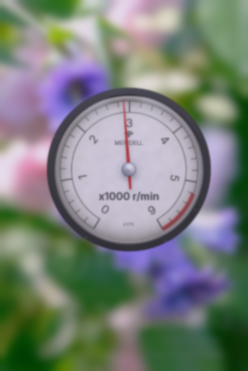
2900
